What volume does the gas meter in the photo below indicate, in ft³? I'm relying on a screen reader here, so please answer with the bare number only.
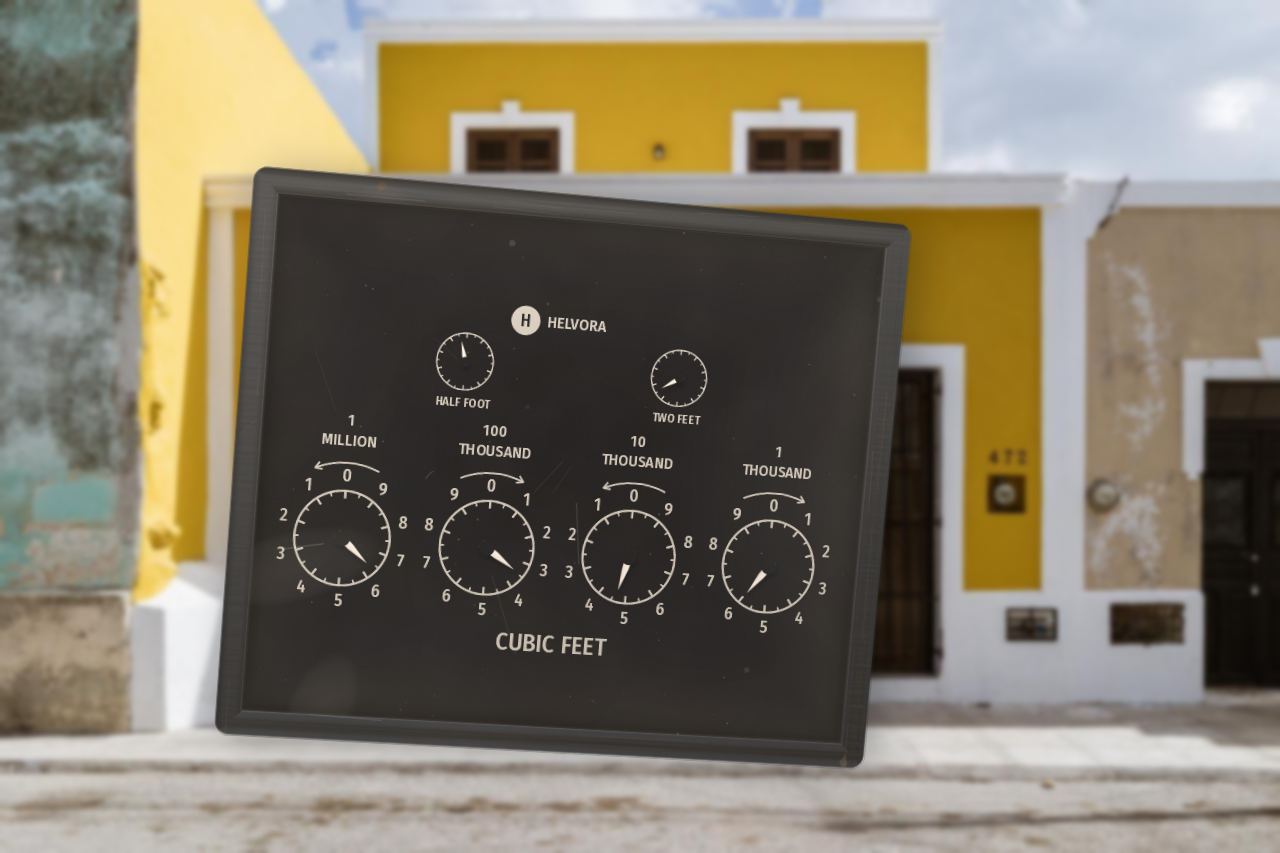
634600
